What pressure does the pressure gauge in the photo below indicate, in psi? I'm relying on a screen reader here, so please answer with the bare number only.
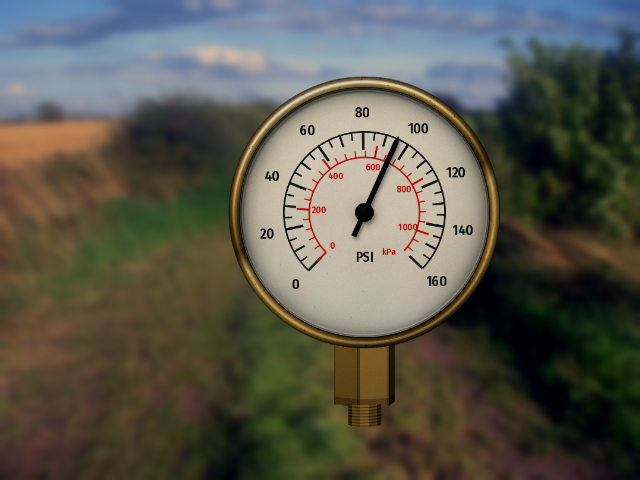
95
